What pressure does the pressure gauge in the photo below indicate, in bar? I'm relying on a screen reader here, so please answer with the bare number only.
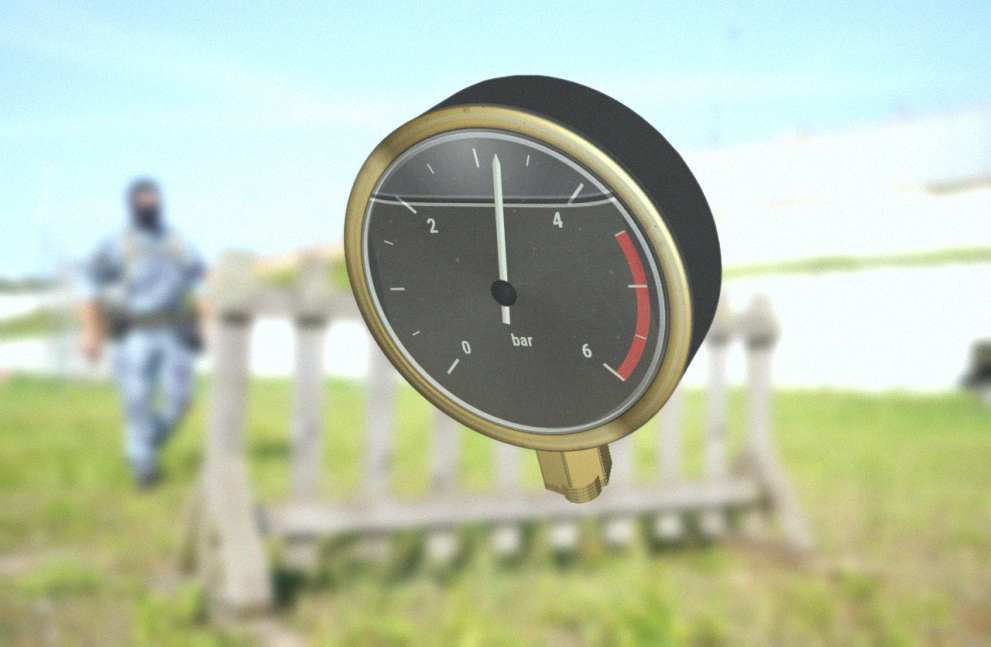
3.25
